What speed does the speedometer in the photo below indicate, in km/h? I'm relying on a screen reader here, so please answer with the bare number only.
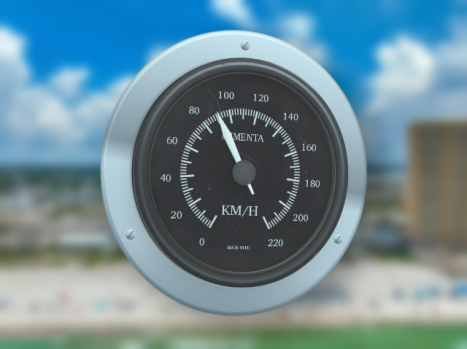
90
